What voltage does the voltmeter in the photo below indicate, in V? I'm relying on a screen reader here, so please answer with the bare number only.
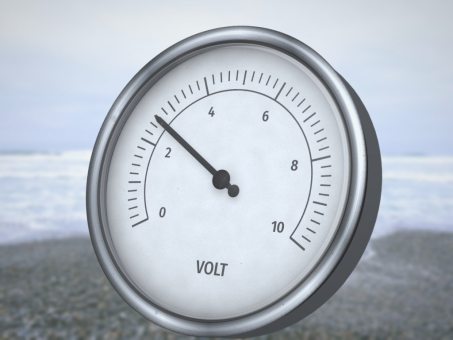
2.6
